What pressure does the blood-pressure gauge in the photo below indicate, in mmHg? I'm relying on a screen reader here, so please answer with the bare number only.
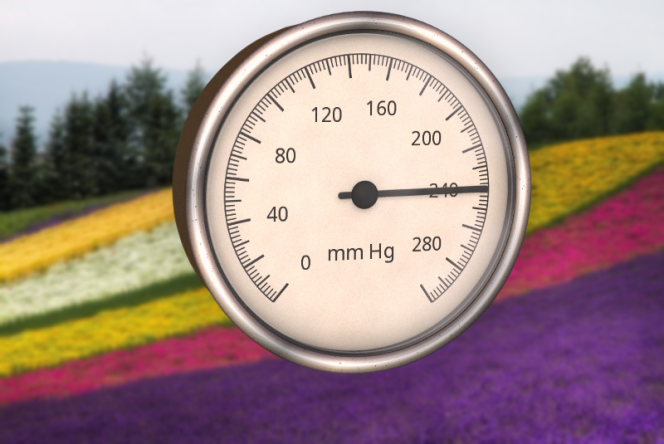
240
